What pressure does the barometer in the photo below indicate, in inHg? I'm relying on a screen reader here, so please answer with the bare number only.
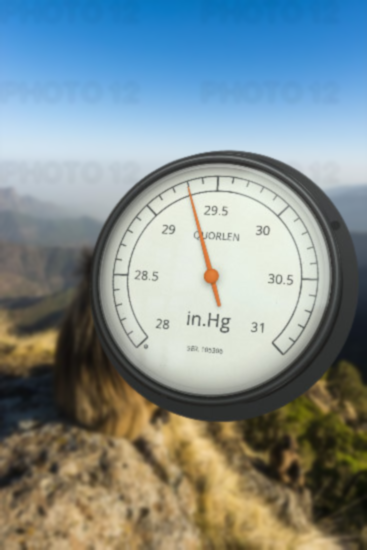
29.3
